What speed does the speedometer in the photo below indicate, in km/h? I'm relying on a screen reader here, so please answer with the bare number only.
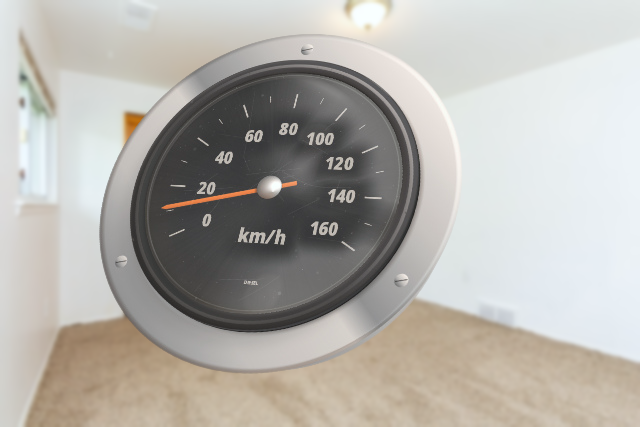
10
